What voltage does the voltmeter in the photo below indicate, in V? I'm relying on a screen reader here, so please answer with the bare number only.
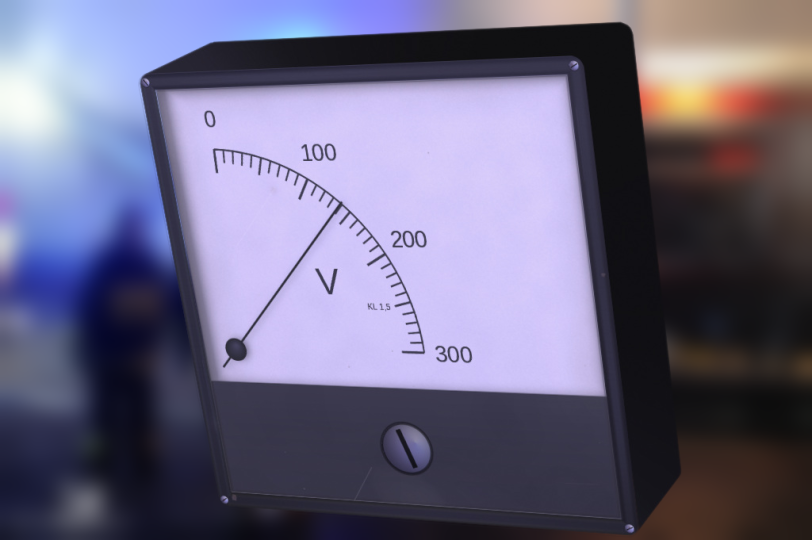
140
